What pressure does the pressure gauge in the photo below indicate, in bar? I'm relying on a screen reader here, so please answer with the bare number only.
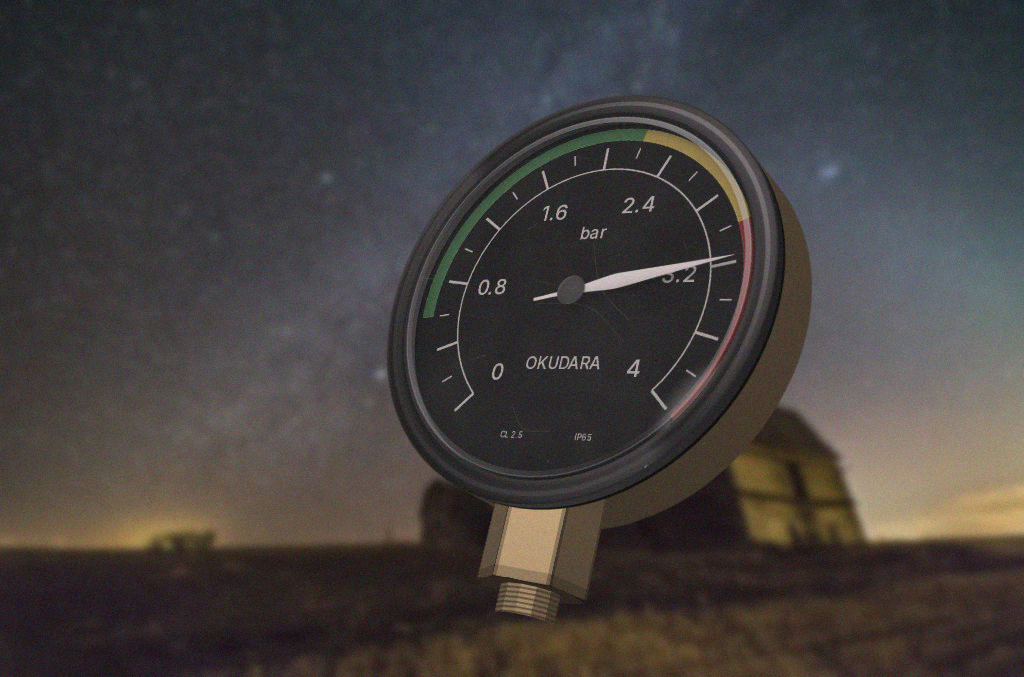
3.2
